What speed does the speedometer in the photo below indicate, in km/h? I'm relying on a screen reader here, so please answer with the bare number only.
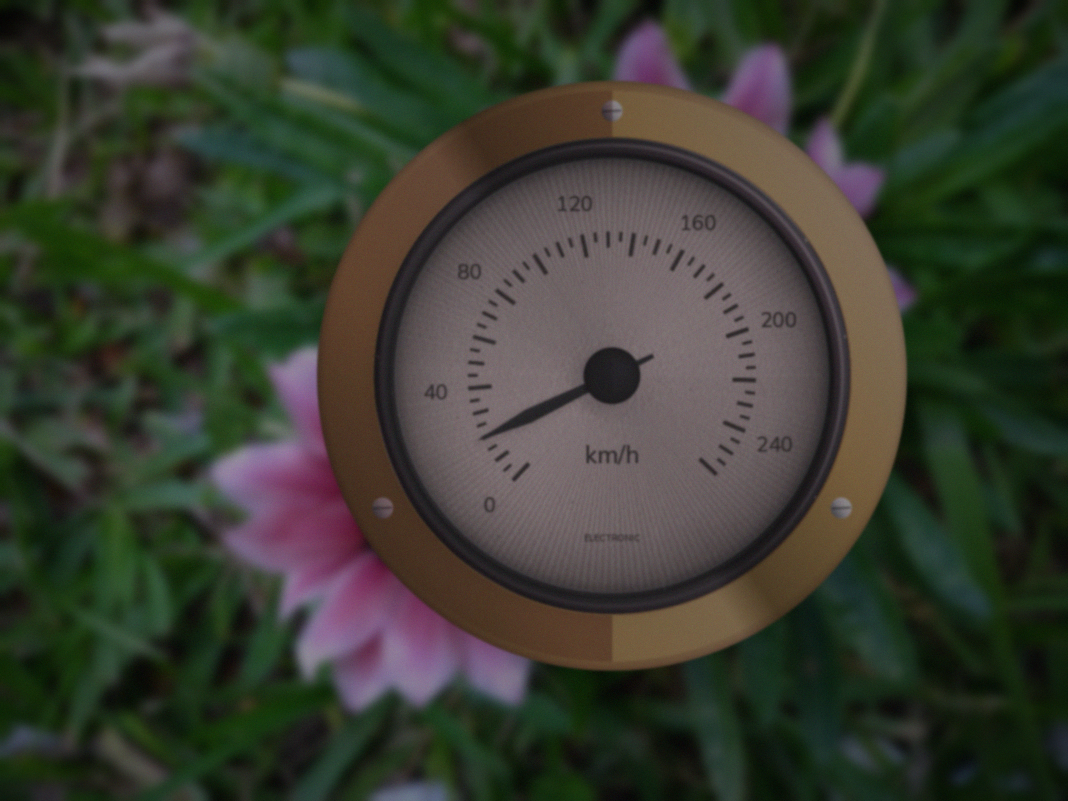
20
